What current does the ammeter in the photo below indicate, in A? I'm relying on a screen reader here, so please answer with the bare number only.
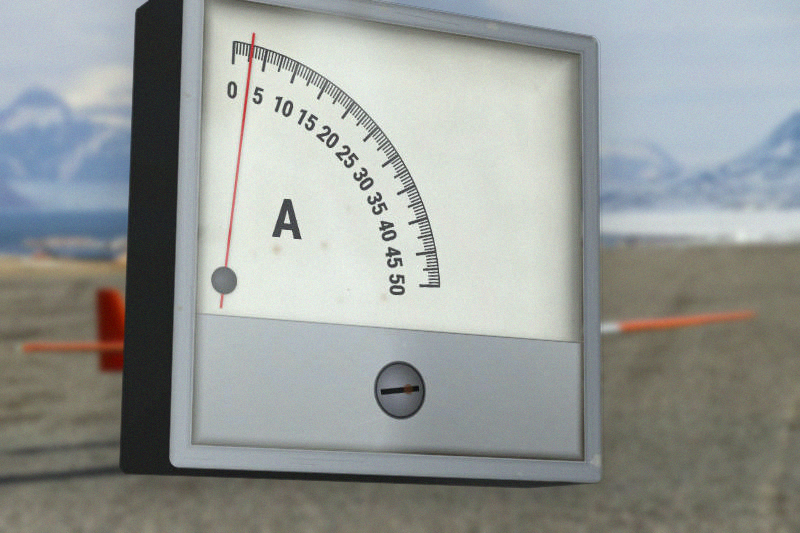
2.5
